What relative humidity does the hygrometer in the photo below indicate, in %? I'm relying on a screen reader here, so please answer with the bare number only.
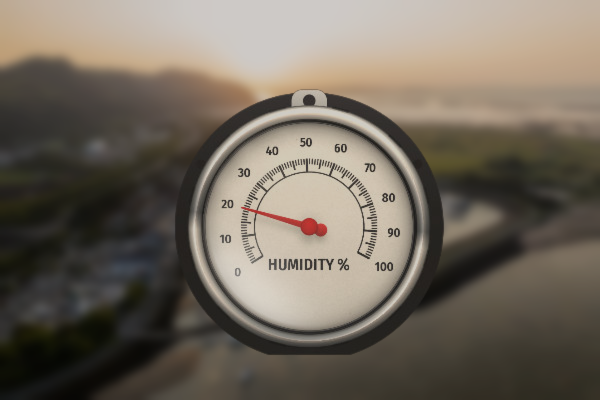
20
